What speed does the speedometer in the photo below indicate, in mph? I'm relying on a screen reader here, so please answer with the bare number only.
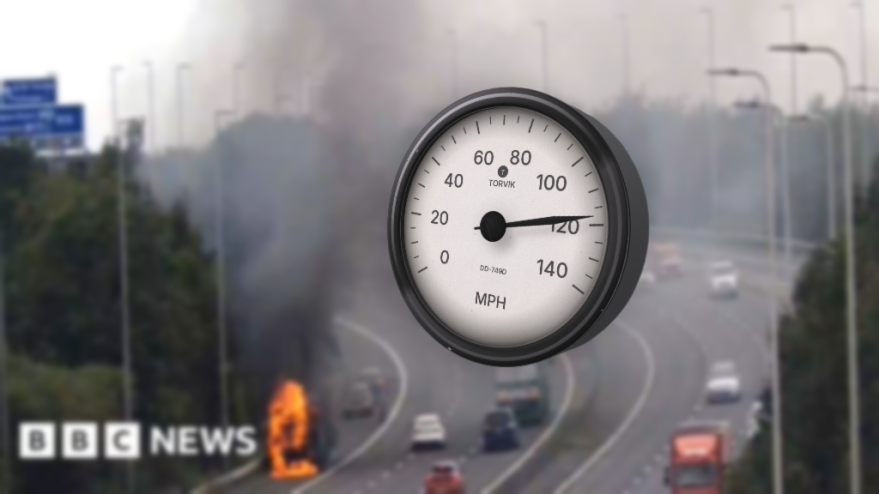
117.5
